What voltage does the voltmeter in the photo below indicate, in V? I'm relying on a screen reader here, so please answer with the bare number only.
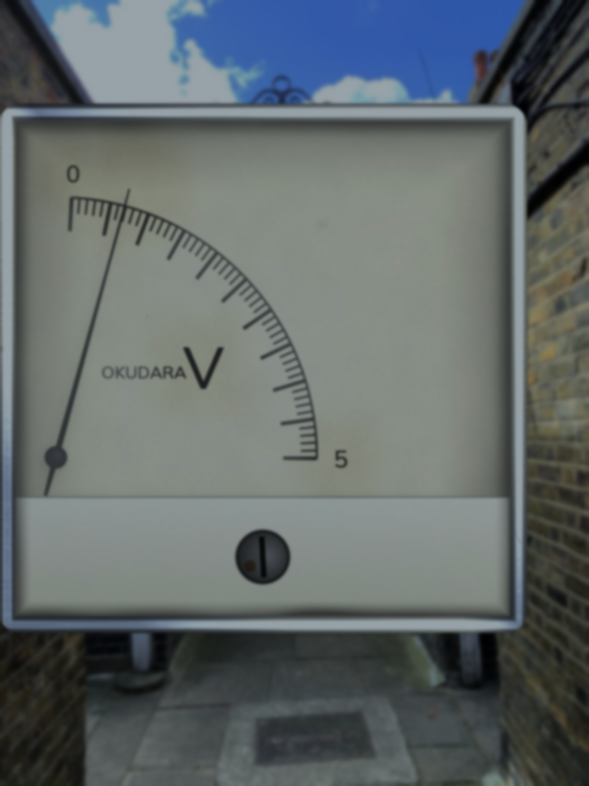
0.7
